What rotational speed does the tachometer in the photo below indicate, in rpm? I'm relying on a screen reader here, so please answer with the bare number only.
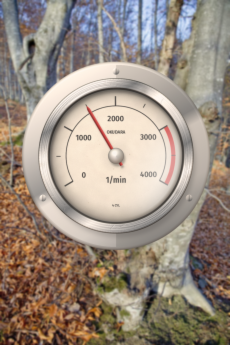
1500
